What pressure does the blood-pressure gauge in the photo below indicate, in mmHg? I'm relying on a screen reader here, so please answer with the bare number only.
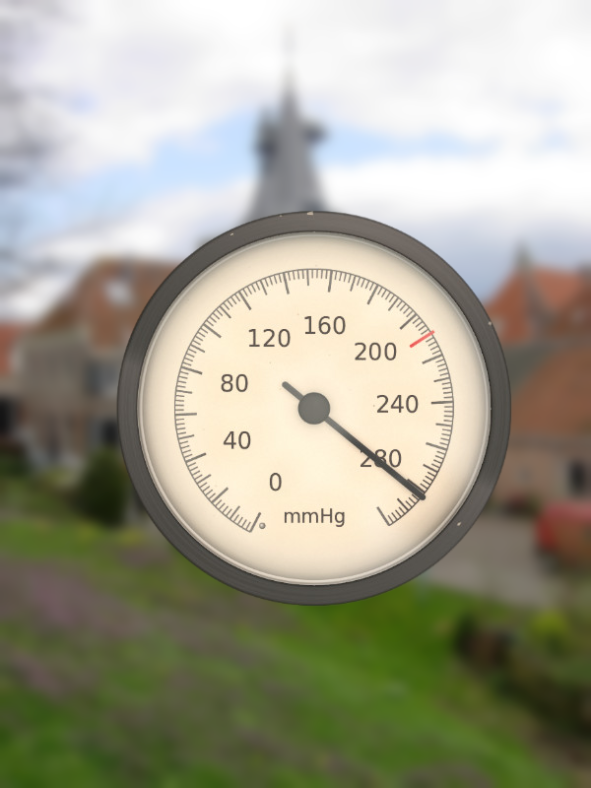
282
